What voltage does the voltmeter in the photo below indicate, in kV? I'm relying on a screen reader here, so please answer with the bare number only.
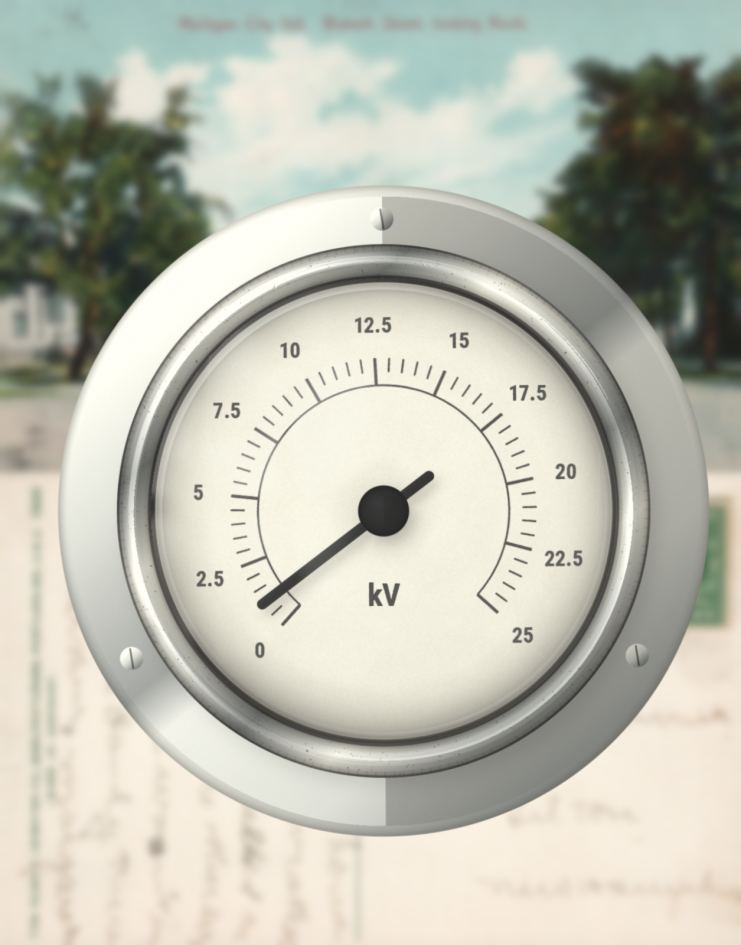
1
